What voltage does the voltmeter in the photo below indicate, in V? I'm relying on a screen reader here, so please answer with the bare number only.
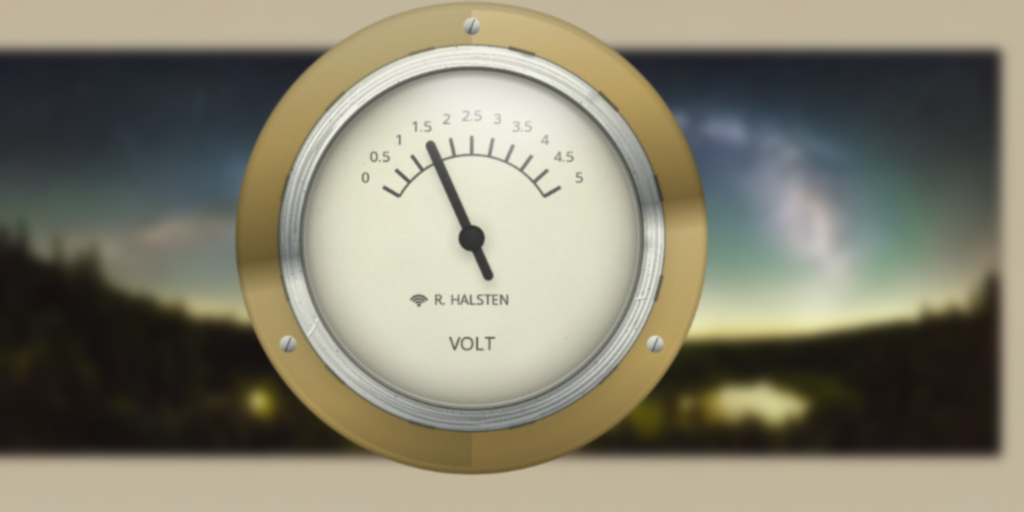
1.5
